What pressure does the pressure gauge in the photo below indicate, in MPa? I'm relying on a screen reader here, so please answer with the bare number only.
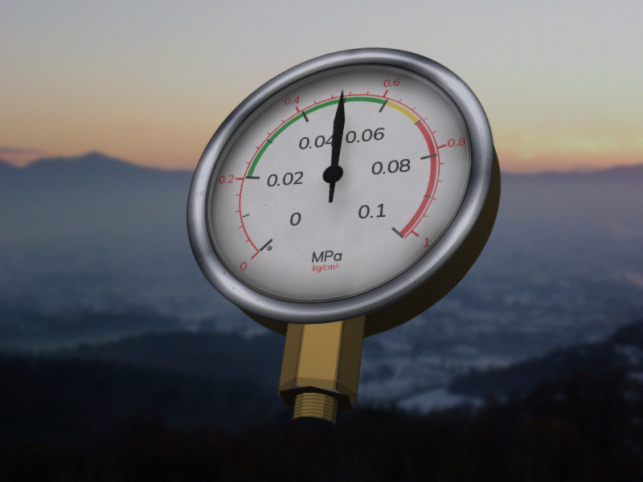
0.05
